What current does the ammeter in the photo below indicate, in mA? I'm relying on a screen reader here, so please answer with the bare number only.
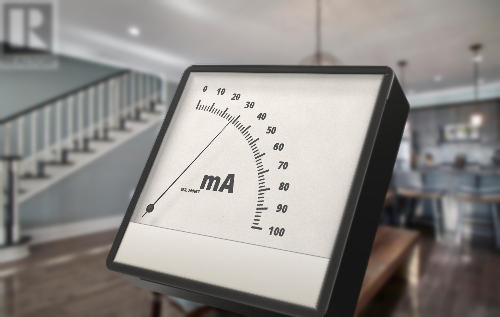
30
